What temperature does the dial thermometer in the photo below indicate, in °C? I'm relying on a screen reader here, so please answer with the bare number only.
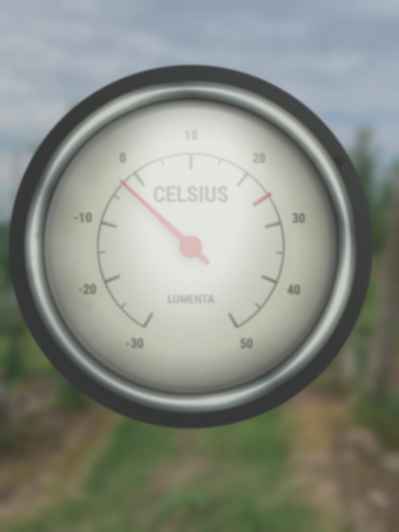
-2.5
